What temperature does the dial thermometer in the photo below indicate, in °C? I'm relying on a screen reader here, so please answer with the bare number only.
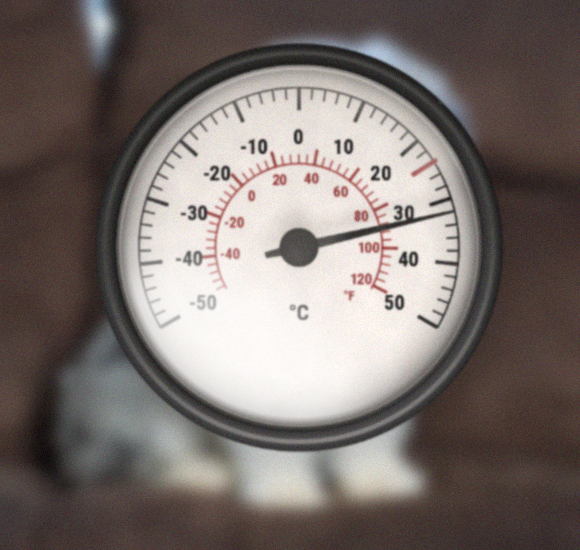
32
